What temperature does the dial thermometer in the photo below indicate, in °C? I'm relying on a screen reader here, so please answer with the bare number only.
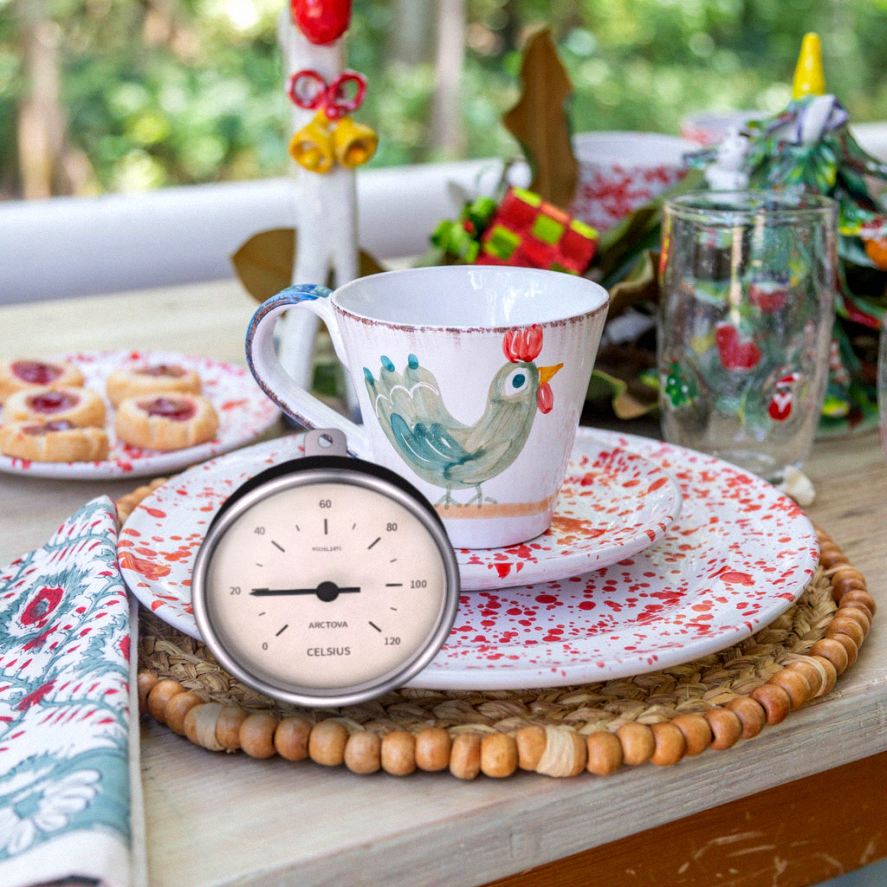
20
